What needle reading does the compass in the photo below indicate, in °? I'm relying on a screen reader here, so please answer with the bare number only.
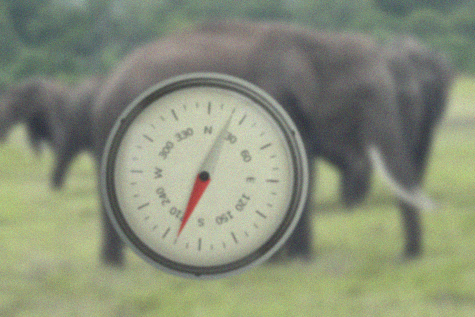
200
